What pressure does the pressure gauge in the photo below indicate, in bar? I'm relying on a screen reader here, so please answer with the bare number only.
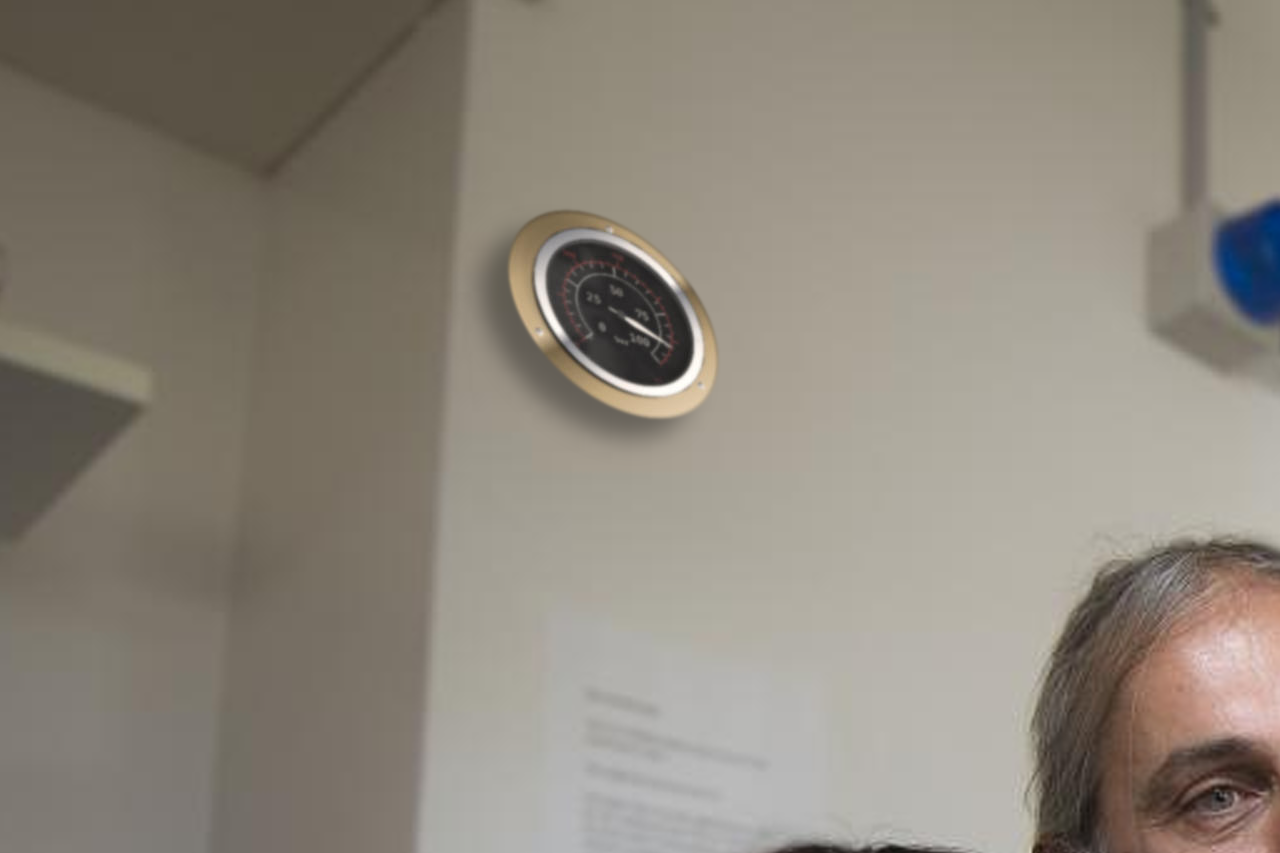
90
